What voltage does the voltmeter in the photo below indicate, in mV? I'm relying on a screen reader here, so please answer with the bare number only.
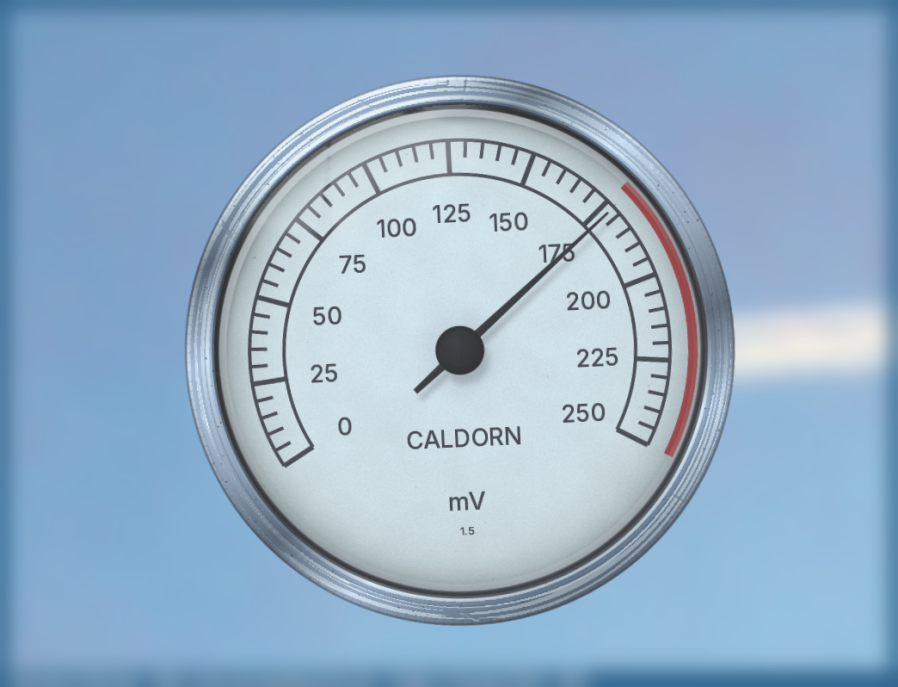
177.5
